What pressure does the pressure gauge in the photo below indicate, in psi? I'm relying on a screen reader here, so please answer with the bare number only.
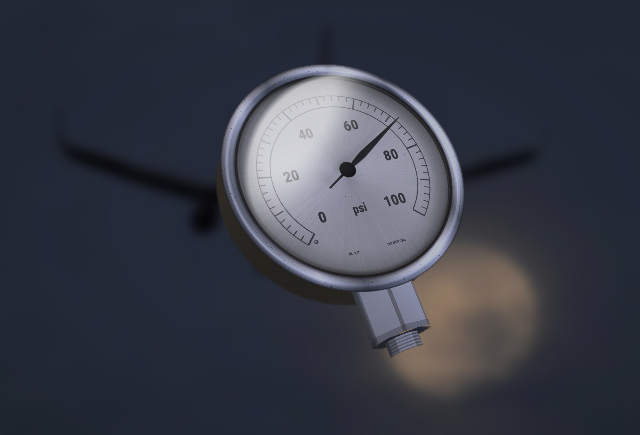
72
